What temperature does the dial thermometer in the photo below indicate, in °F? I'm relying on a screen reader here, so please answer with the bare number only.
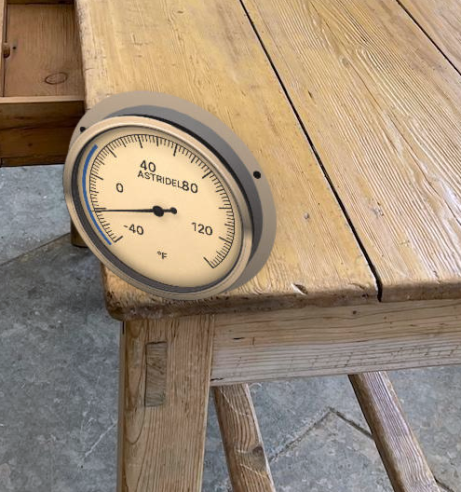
-20
